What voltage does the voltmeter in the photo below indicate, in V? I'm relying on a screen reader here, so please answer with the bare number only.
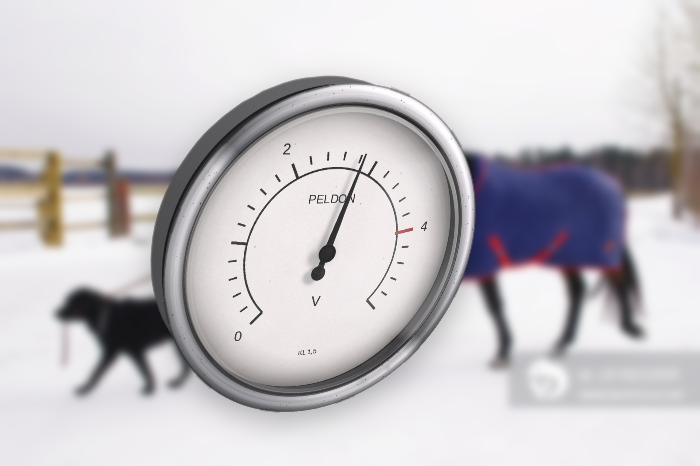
2.8
